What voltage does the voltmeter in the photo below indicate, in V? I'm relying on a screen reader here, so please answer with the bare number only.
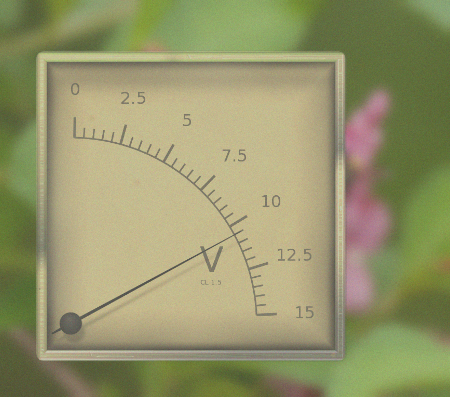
10.5
